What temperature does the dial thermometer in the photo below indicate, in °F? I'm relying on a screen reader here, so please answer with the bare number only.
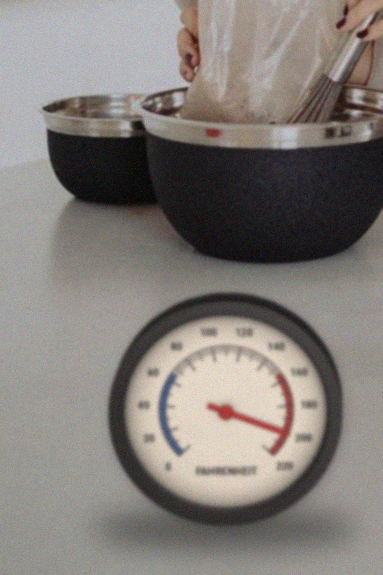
200
